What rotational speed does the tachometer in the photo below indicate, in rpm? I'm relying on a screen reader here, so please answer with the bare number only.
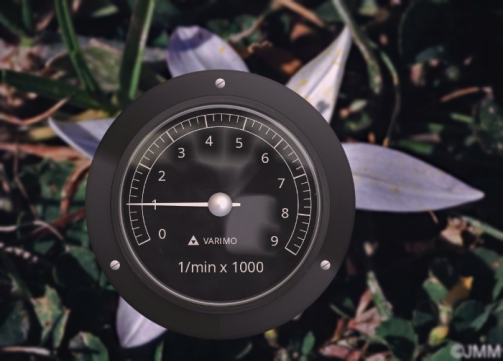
1000
